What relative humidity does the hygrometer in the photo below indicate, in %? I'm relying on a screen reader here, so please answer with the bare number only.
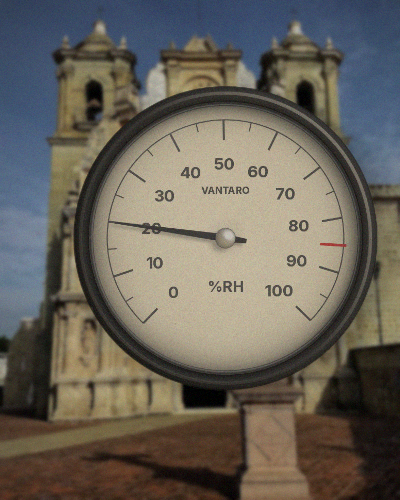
20
